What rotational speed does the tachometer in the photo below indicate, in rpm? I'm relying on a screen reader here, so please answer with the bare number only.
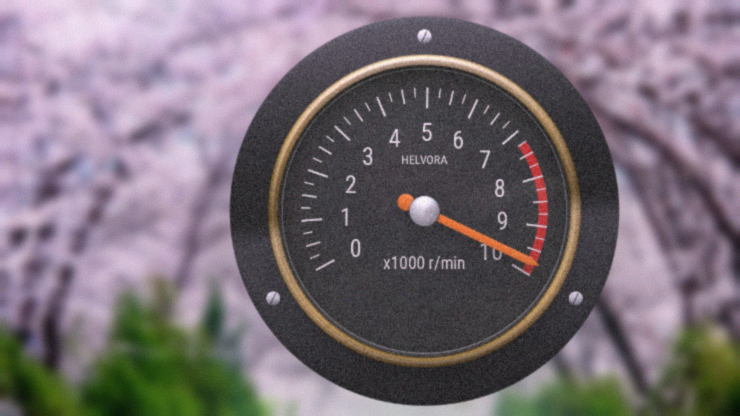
9750
